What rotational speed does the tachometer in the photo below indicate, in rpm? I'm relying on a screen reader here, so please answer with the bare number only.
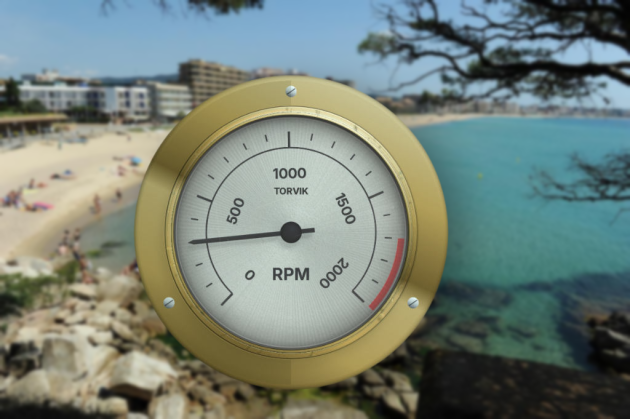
300
